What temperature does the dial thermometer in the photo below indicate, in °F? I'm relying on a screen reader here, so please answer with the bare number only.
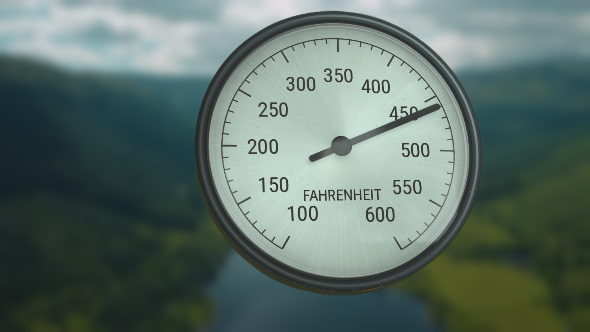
460
